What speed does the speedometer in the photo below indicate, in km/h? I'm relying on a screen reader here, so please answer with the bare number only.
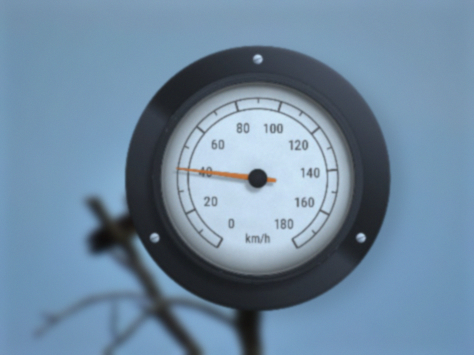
40
